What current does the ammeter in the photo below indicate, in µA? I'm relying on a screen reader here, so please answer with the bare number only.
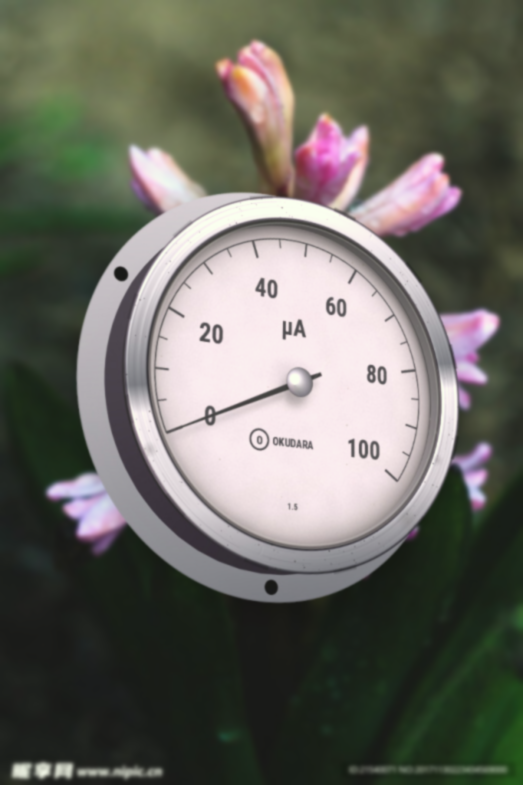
0
